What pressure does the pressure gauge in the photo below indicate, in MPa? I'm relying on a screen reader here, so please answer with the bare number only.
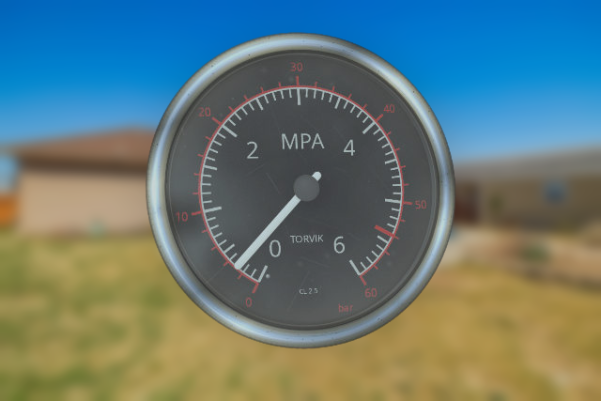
0.3
